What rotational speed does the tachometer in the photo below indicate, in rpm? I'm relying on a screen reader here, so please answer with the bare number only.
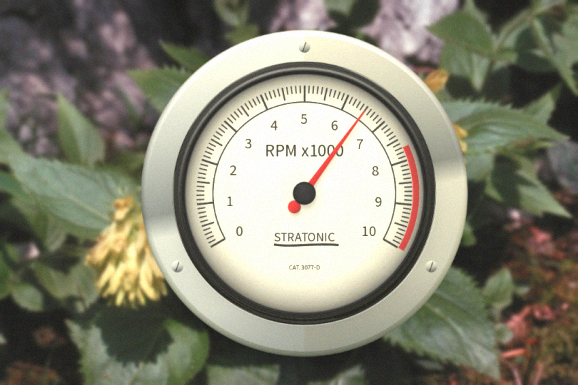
6500
